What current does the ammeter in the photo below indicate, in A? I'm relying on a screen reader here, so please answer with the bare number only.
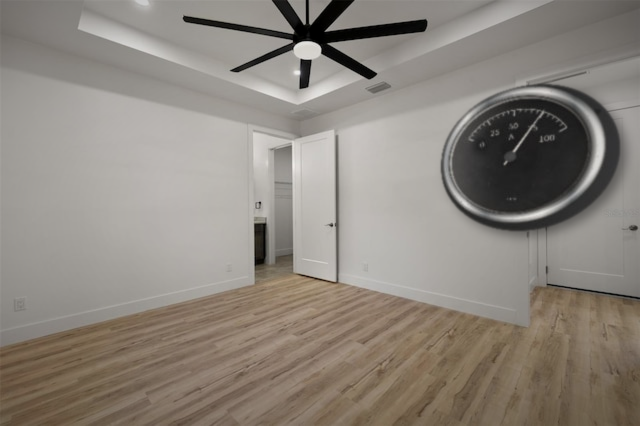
75
